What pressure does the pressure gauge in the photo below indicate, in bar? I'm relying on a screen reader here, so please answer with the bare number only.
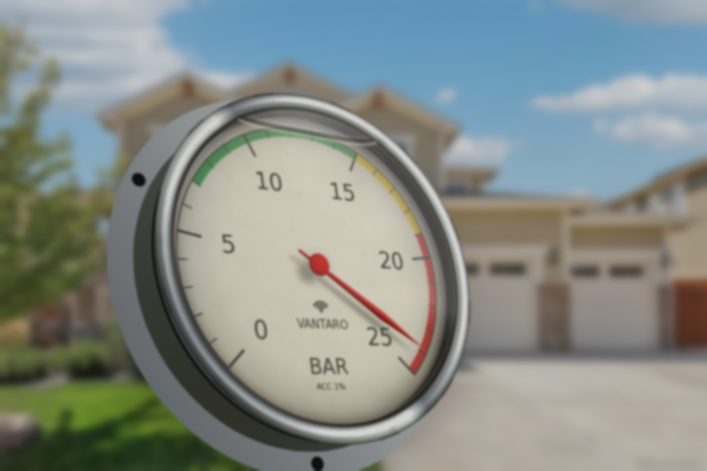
24
